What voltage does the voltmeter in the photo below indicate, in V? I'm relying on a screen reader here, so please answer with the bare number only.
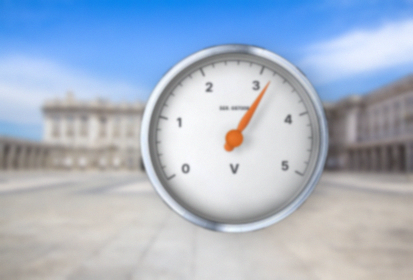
3.2
